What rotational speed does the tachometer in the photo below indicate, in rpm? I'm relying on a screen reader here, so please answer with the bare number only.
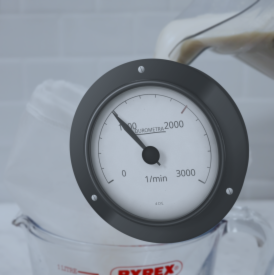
1000
